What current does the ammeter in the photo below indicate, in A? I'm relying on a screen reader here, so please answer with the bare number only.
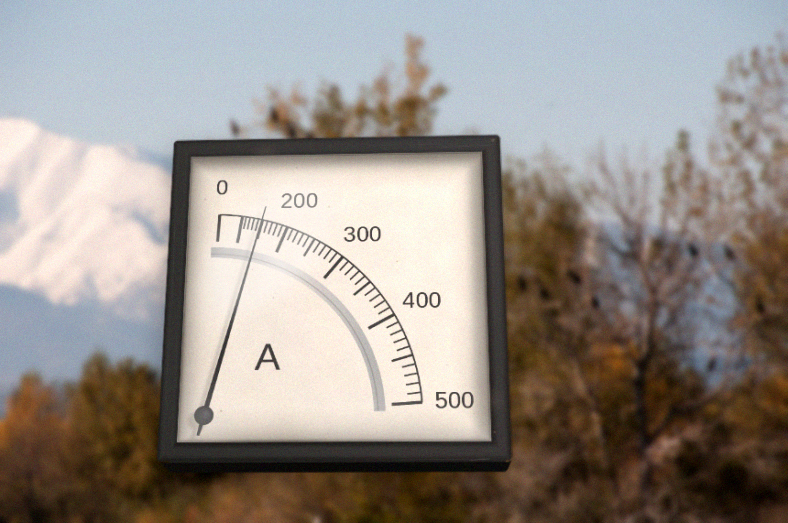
150
